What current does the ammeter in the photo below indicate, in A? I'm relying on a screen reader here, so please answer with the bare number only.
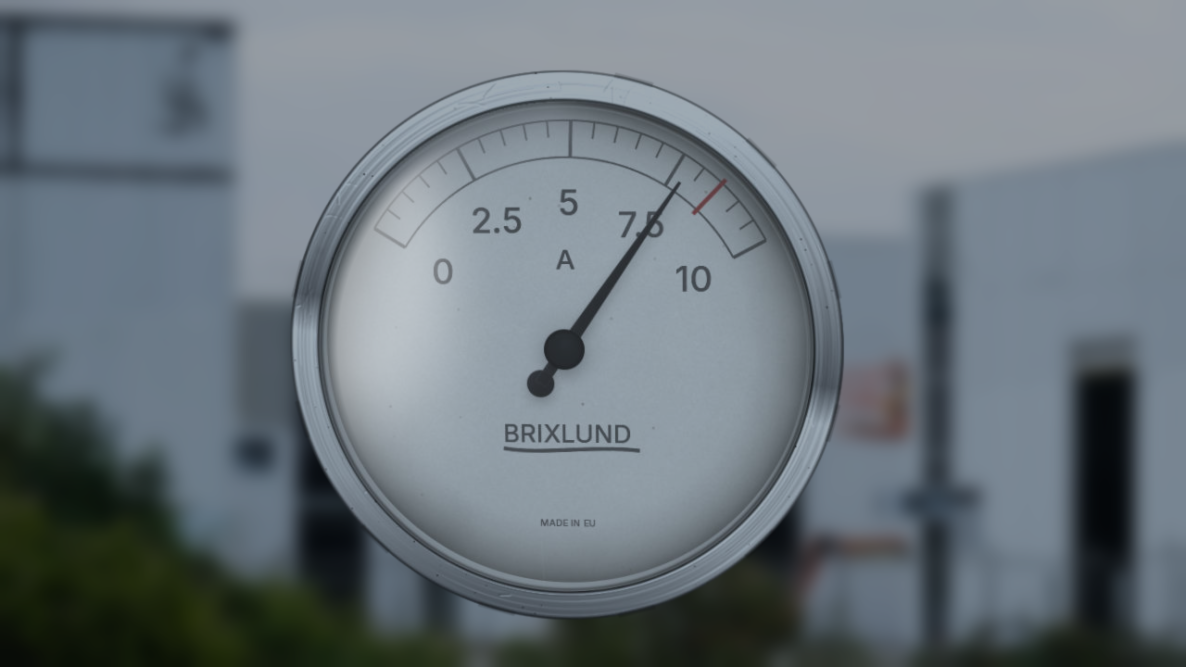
7.75
